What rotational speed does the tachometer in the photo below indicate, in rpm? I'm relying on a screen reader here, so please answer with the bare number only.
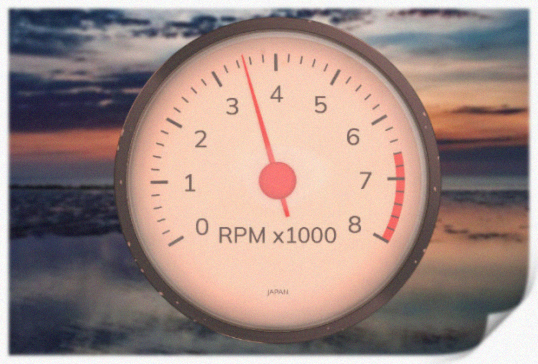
3500
